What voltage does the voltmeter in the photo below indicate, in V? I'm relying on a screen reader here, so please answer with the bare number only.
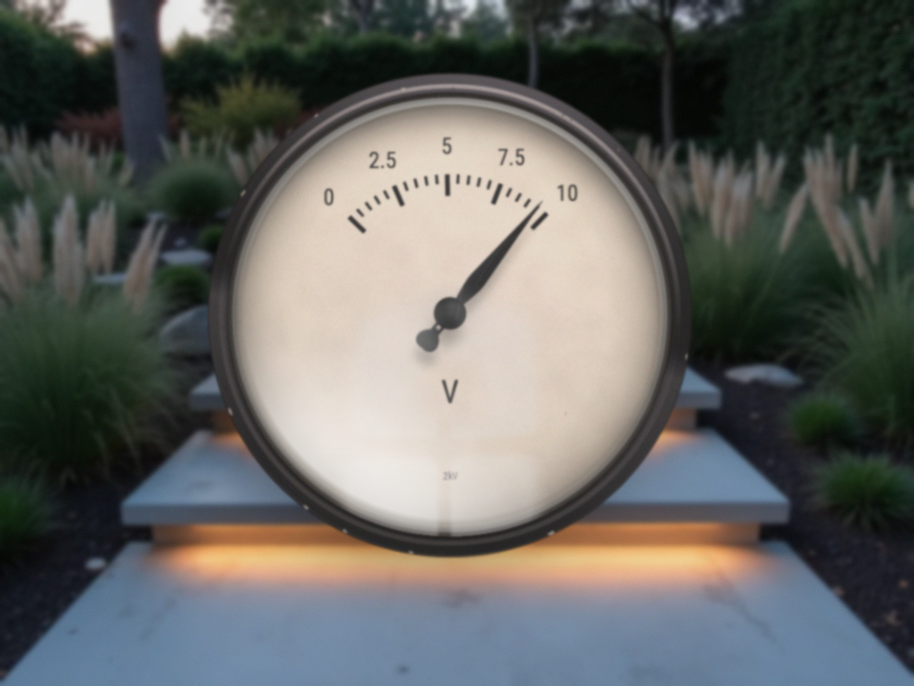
9.5
